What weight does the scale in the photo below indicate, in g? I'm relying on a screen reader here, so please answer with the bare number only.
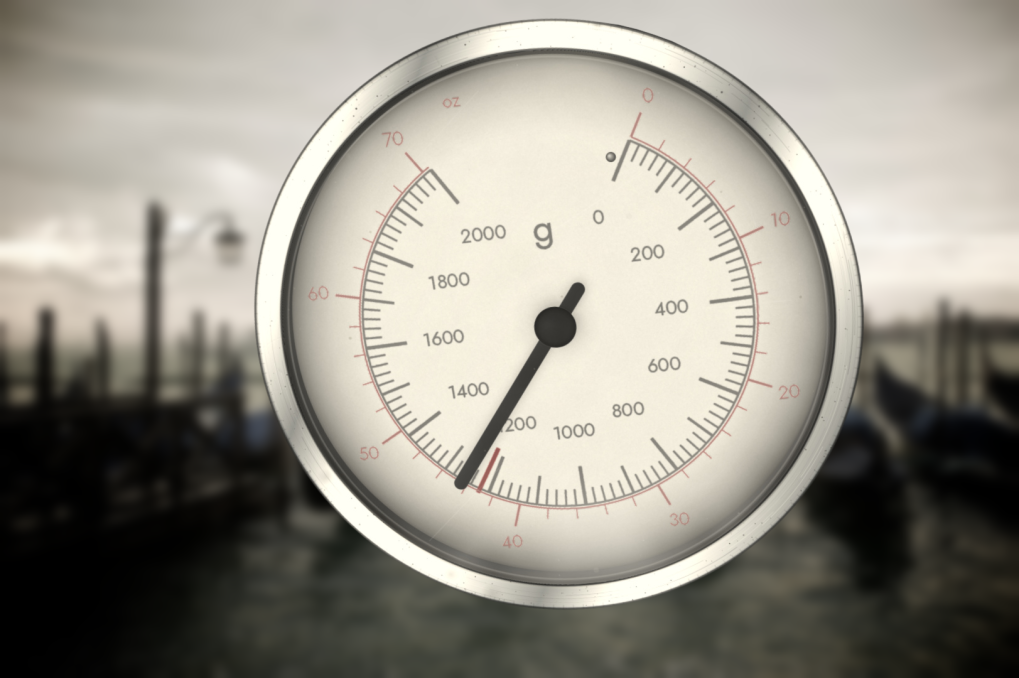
1260
